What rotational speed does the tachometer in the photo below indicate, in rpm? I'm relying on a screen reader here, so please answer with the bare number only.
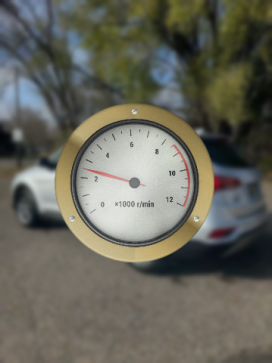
2500
